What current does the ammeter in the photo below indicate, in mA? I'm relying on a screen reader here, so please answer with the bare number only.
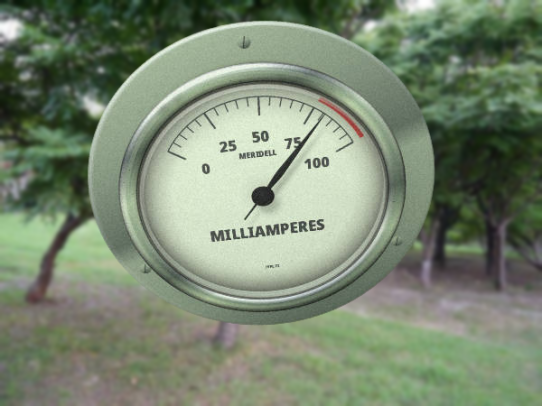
80
